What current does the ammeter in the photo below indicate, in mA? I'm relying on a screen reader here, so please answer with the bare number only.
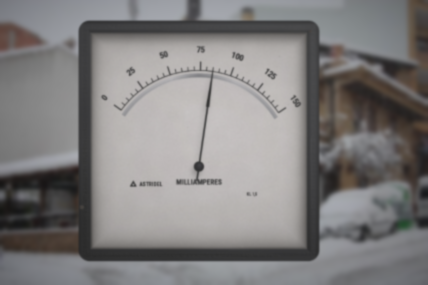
85
